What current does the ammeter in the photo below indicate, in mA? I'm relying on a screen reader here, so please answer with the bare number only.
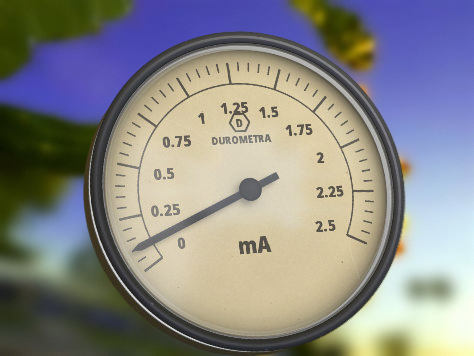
0.1
